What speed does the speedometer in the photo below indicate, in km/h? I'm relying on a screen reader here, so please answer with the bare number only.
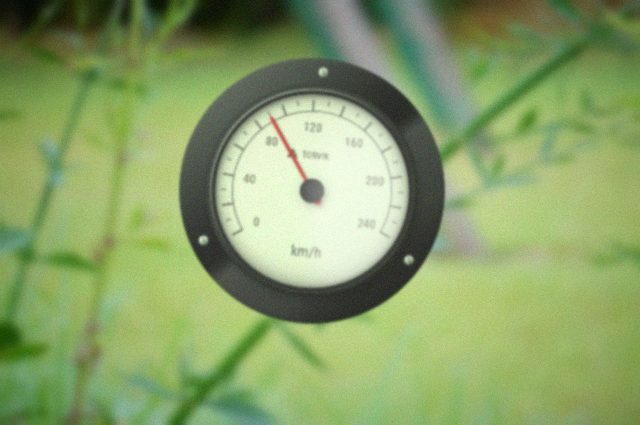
90
